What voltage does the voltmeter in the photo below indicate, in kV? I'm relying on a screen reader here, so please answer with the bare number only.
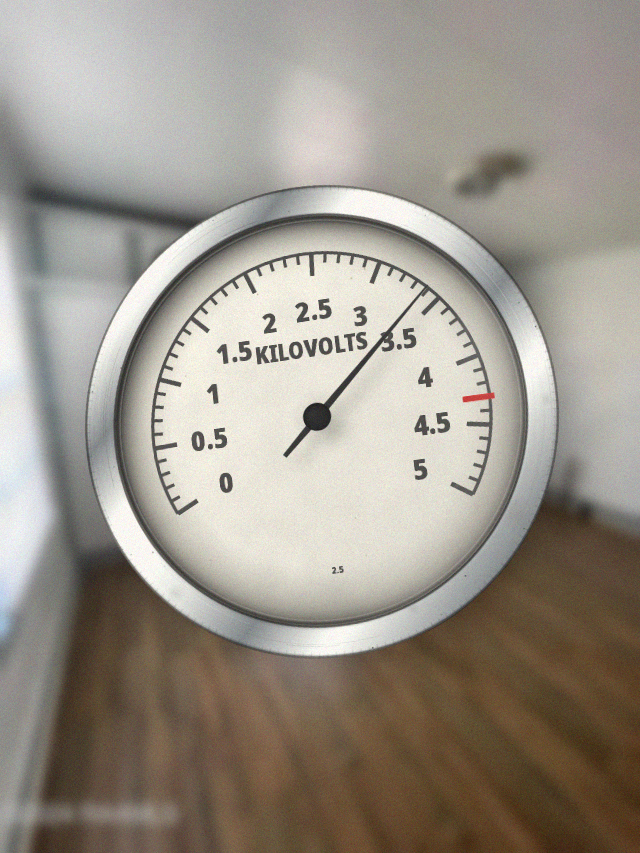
3.4
